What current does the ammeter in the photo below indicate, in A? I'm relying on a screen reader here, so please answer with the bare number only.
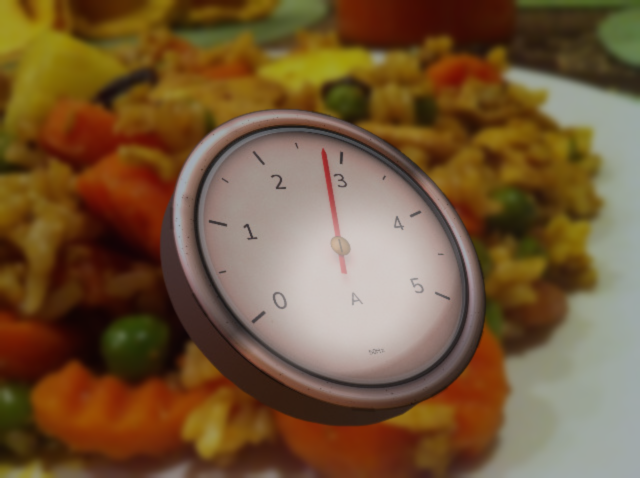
2.75
